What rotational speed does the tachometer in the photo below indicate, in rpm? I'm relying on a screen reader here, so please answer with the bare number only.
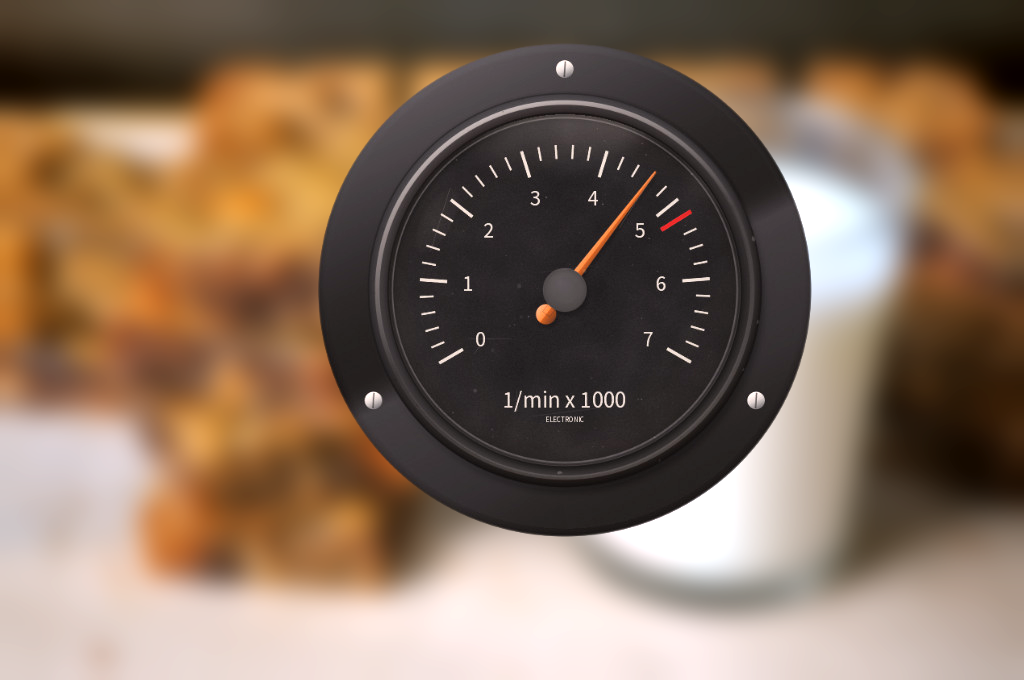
4600
